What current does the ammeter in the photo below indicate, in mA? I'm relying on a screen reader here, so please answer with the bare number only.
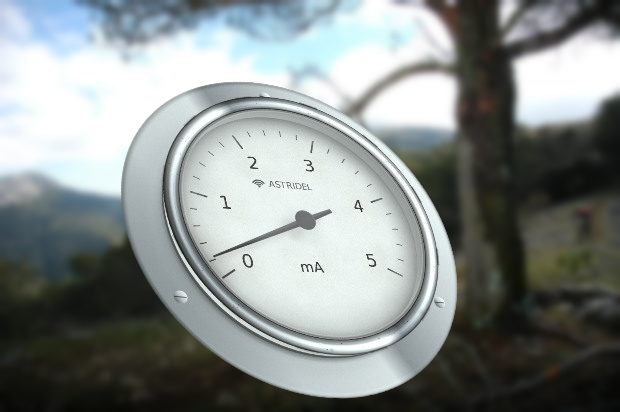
0.2
